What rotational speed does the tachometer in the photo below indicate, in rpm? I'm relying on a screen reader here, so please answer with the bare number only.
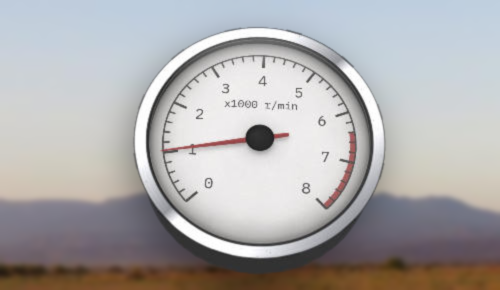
1000
